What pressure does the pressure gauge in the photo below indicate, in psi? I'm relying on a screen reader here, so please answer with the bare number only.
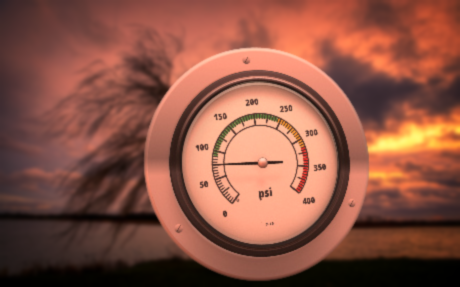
75
